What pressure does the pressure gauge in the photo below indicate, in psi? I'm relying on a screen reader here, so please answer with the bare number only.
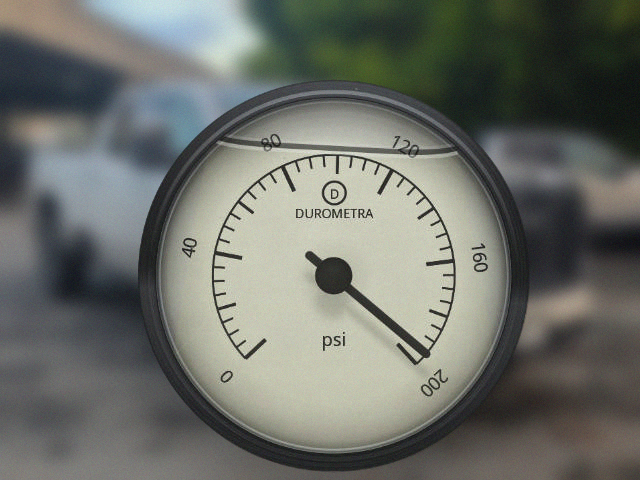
195
